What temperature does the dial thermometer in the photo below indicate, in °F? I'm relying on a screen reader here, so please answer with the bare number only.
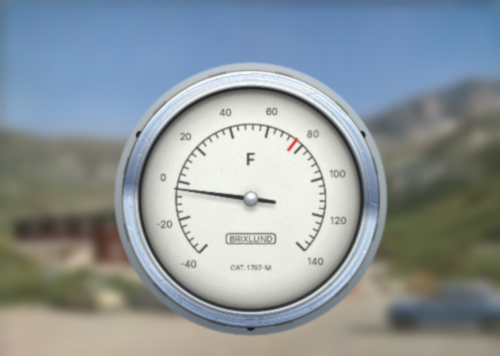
-4
